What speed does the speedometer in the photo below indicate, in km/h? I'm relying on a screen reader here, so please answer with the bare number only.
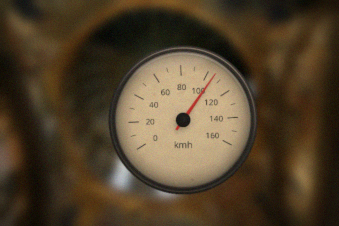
105
